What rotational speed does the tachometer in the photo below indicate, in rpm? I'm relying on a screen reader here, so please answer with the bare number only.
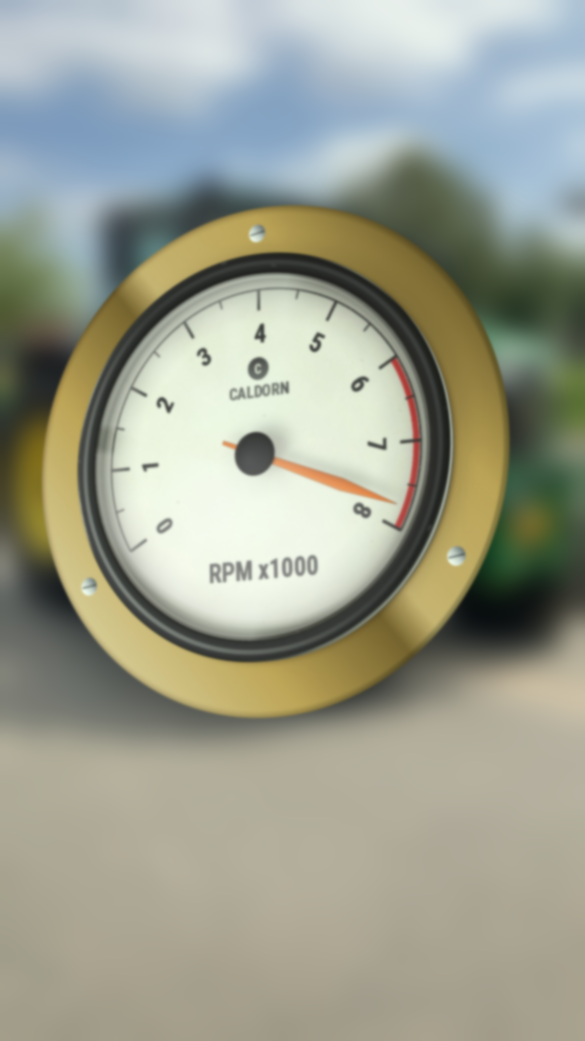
7750
